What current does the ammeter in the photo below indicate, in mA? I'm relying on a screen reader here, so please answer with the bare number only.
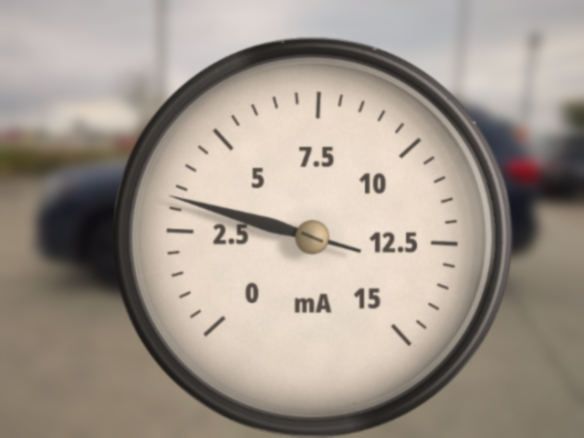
3.25
